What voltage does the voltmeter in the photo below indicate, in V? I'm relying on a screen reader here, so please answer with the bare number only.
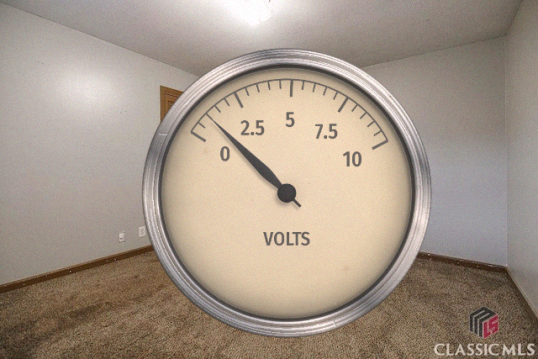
1
